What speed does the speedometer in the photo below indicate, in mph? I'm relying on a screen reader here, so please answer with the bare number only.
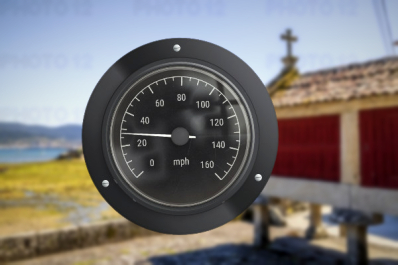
27.5
